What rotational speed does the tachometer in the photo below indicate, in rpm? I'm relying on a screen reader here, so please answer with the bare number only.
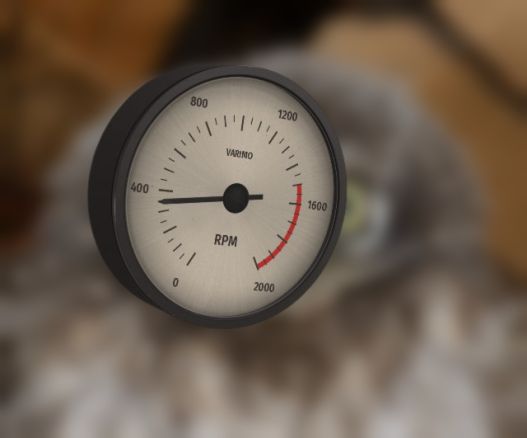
350
